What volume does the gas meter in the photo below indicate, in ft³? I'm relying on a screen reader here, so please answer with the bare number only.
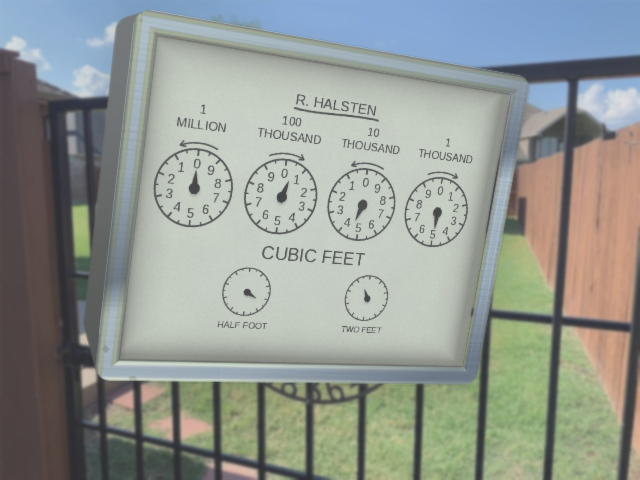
4500
